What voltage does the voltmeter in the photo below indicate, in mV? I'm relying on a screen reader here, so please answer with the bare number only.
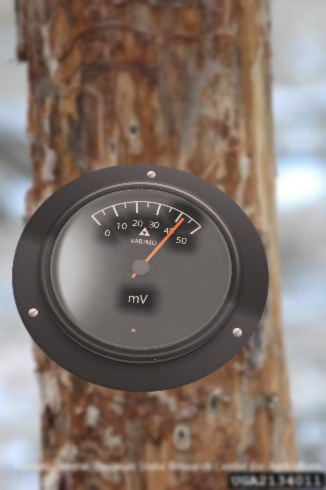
42.5
